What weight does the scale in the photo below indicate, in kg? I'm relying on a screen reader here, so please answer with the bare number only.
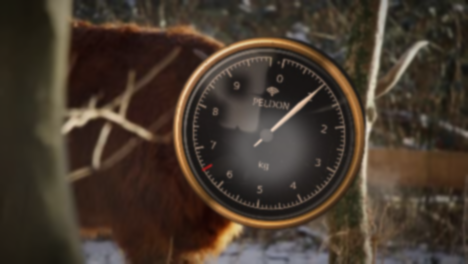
1
